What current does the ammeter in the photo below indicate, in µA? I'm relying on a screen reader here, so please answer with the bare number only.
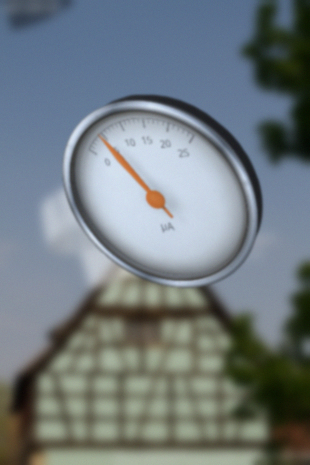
5
